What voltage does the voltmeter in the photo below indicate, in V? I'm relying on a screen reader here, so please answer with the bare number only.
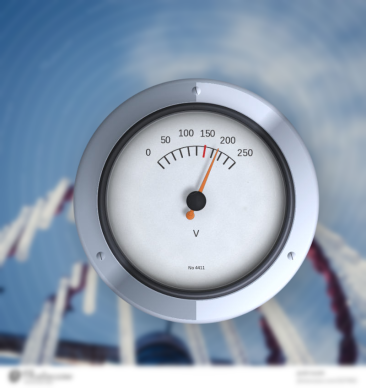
187.5
